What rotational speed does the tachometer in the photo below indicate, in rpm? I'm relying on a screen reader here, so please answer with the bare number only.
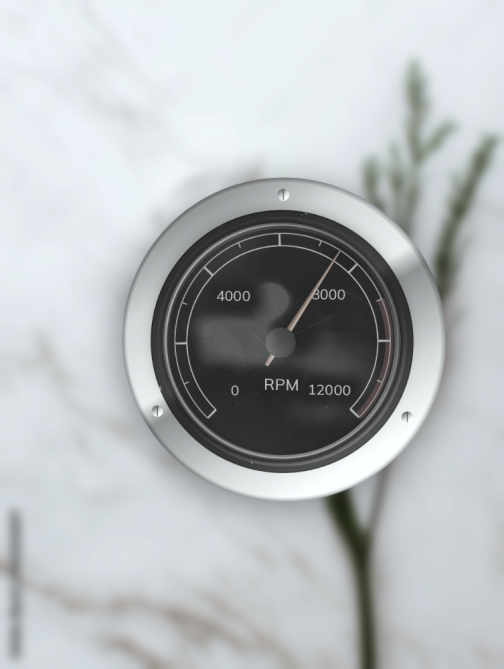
7500
